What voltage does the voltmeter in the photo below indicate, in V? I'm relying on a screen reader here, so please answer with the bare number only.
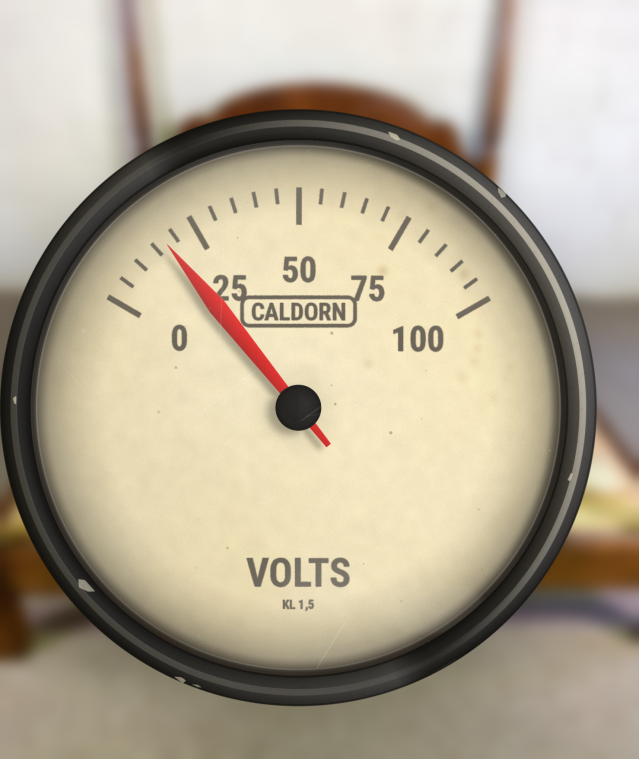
17.5
